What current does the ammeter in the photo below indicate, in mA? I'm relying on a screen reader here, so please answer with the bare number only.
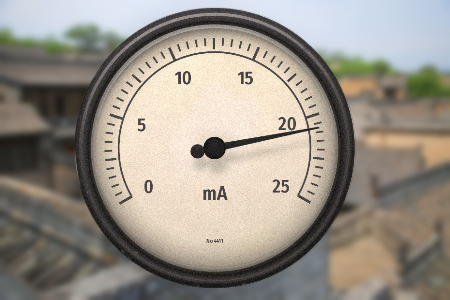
20.75
